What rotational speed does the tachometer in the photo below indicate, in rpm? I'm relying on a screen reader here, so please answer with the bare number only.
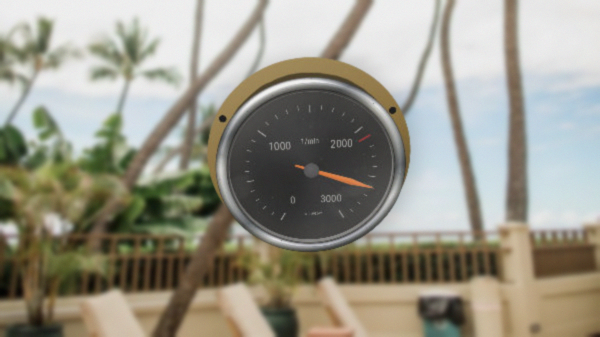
2600
